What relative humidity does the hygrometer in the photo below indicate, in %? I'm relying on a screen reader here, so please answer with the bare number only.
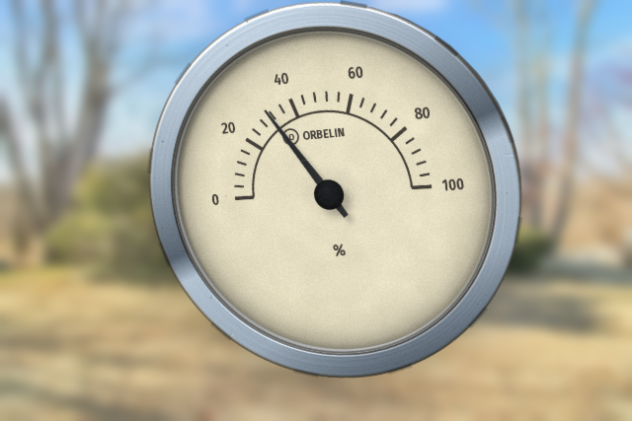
32
